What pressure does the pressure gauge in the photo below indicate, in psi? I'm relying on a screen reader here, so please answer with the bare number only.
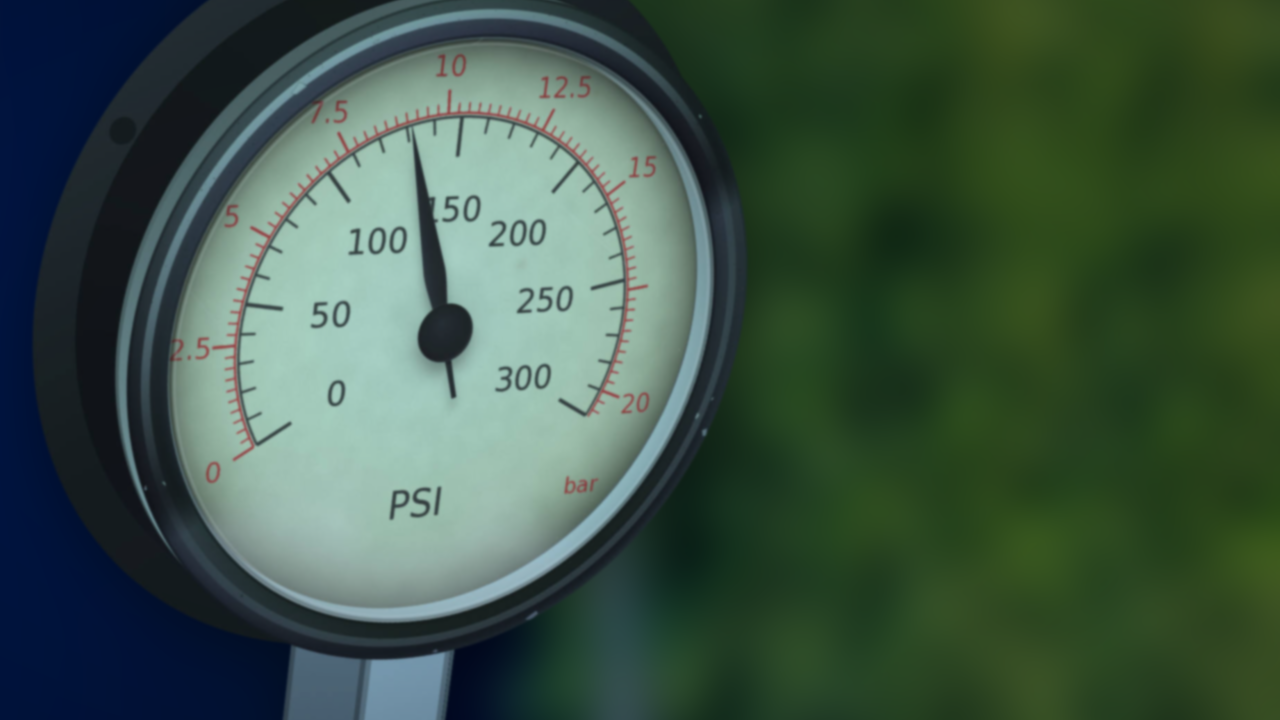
130
